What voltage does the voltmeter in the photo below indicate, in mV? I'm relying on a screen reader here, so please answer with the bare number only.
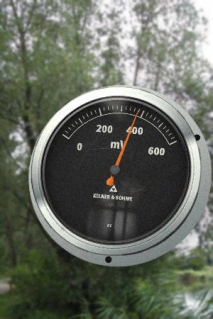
380
